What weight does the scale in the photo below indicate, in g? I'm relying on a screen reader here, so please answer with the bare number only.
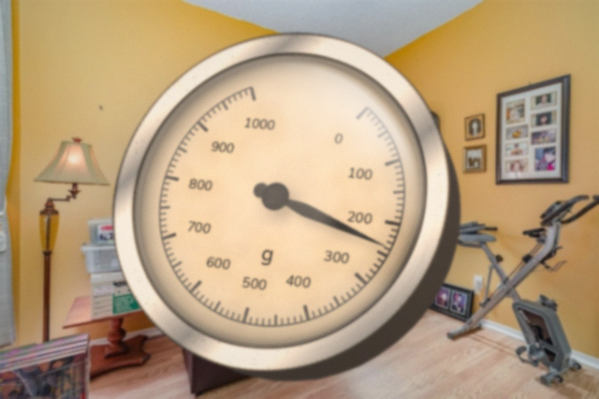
240
